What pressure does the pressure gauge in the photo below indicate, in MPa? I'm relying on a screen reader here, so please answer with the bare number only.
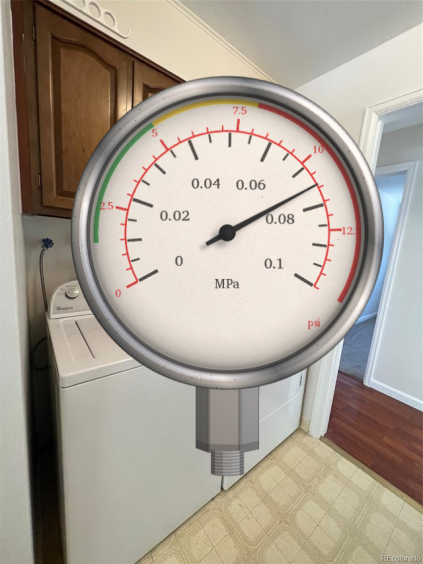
0.075
